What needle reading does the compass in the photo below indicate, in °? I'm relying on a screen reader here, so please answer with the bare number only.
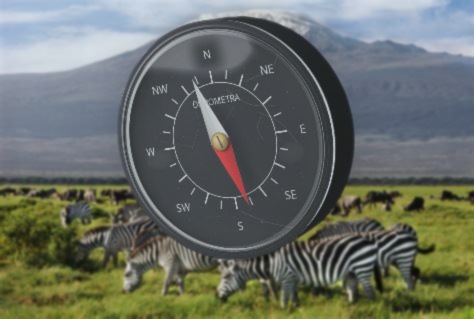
165
